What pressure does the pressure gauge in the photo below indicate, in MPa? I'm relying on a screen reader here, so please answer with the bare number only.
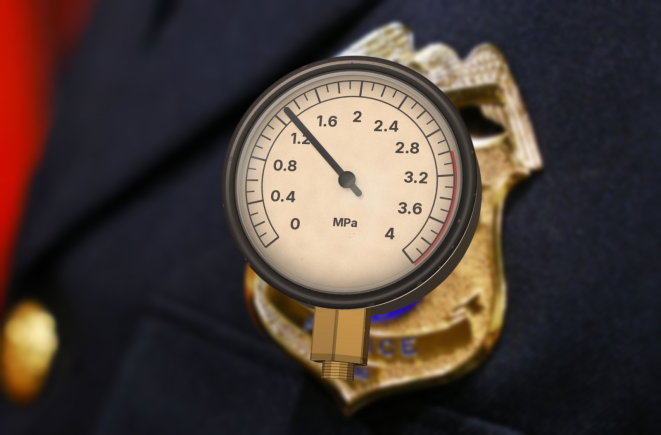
1.3
